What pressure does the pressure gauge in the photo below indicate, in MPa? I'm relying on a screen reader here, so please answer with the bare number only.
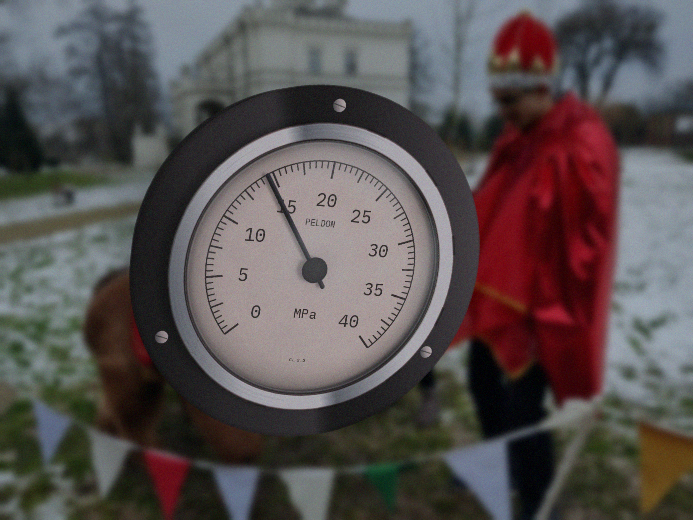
14.5
